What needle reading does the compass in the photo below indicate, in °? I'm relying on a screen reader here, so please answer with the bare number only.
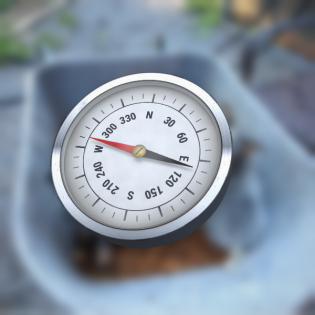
280
